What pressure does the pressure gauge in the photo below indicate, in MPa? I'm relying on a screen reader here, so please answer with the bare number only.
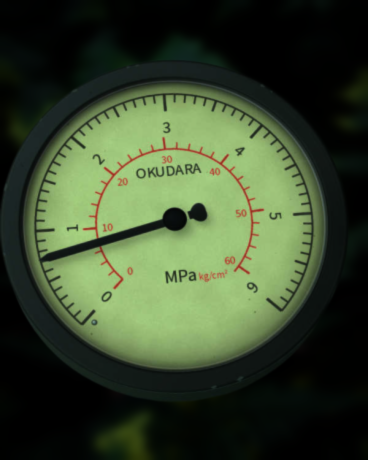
0.7
